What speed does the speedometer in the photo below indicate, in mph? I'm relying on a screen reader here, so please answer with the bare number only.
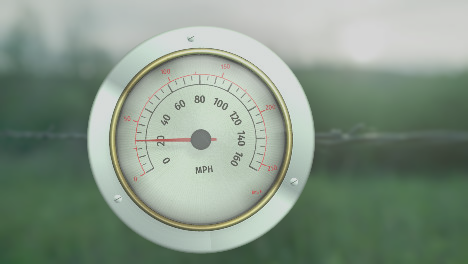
20
